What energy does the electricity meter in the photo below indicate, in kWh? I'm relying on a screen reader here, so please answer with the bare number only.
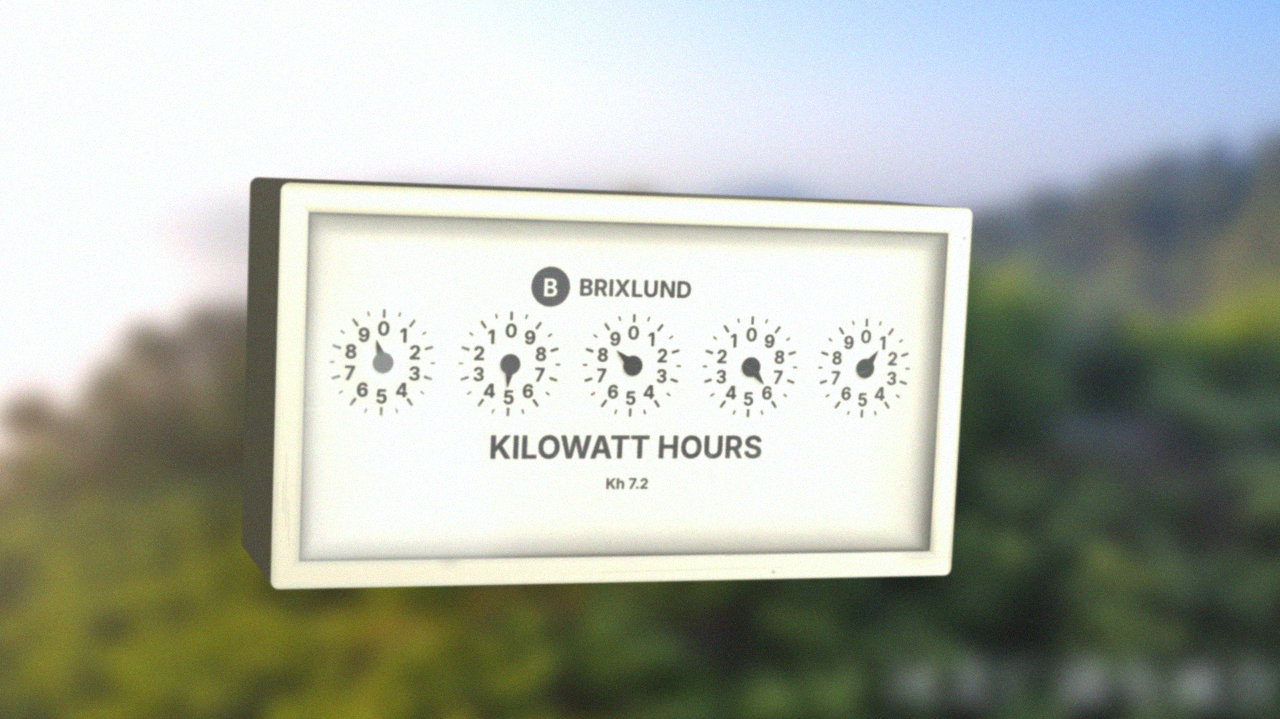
94861
